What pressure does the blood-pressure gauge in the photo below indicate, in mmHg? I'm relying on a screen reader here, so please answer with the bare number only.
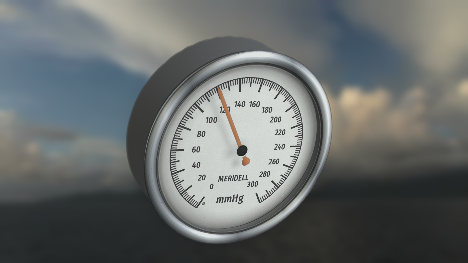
120
